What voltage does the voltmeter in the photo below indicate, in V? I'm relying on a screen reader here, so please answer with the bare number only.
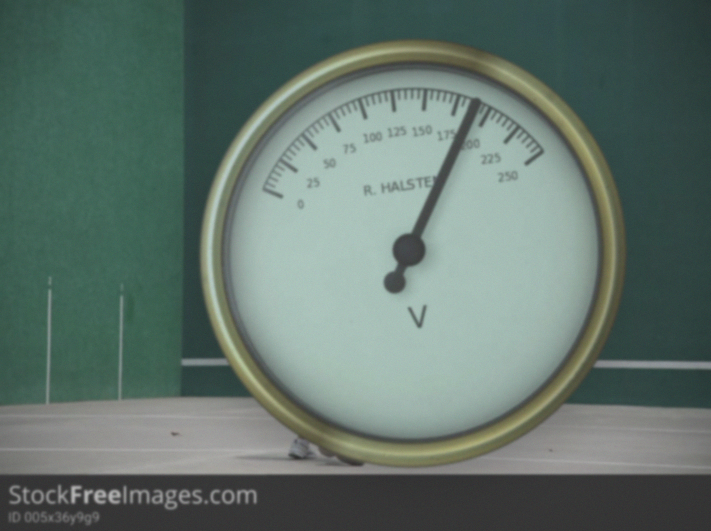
190
